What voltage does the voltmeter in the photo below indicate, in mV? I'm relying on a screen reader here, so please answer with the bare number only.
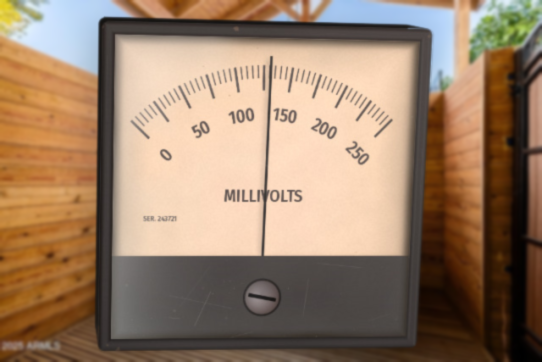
130
